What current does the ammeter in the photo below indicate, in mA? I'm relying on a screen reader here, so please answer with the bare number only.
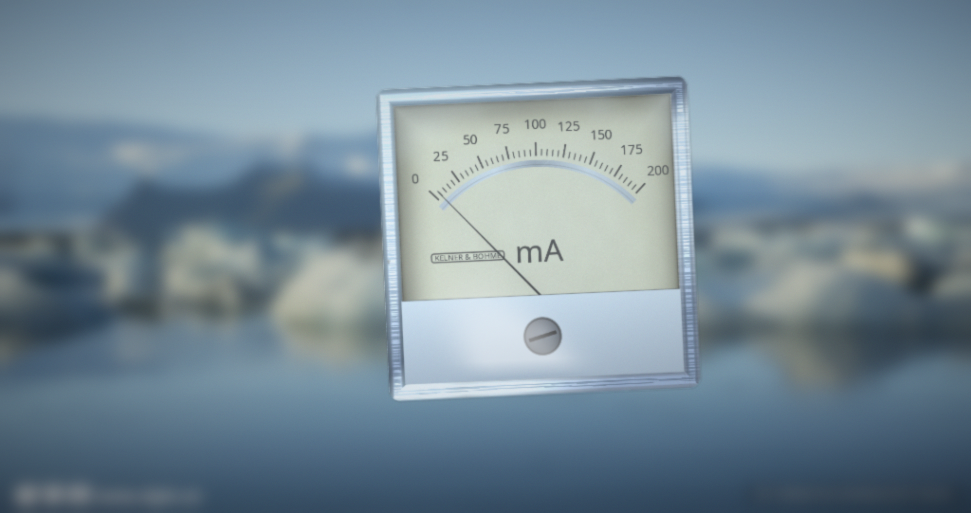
5
